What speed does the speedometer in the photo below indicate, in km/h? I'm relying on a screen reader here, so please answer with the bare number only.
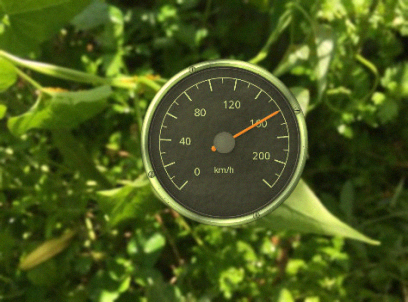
160
